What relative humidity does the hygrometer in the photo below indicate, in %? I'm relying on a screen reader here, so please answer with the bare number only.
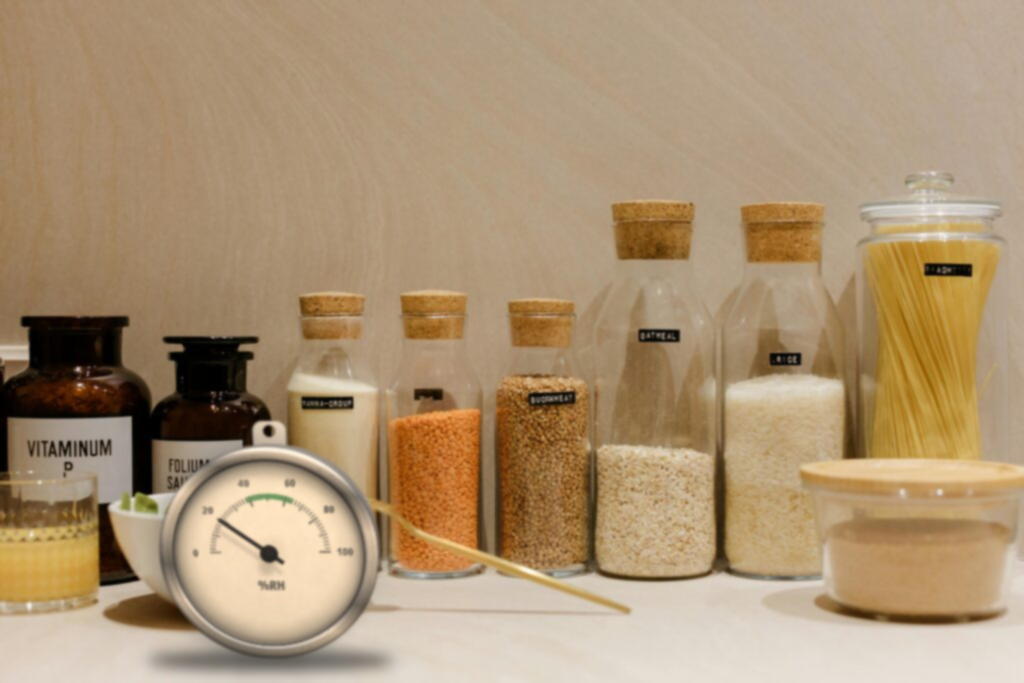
20
